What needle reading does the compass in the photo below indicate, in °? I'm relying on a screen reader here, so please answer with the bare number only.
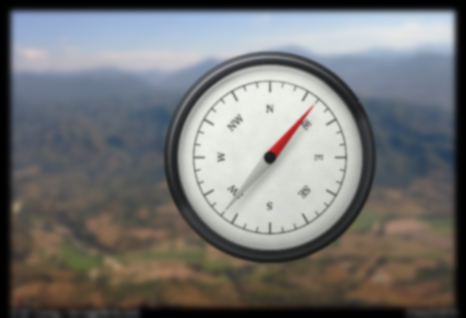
40
